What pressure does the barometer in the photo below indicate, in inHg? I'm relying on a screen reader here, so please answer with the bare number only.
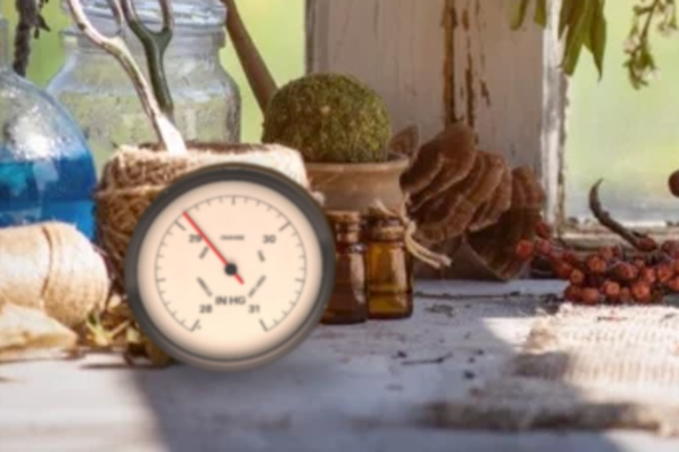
29.1
